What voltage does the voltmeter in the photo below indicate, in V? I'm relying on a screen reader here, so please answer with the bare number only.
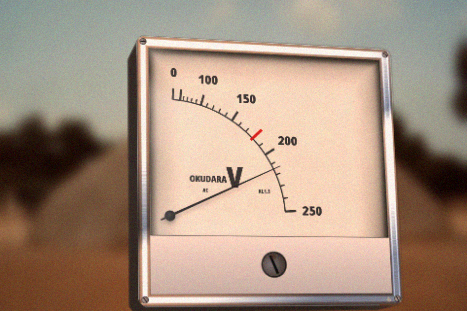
215
